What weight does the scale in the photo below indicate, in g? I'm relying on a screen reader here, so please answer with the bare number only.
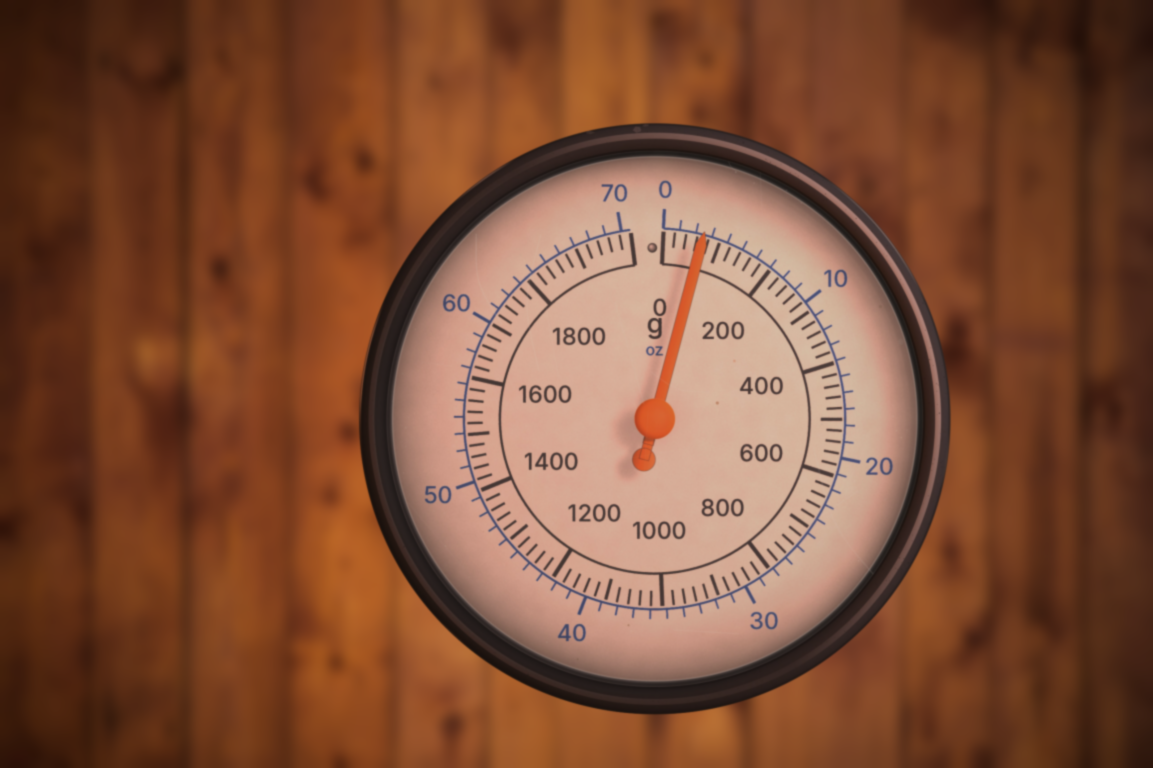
70
